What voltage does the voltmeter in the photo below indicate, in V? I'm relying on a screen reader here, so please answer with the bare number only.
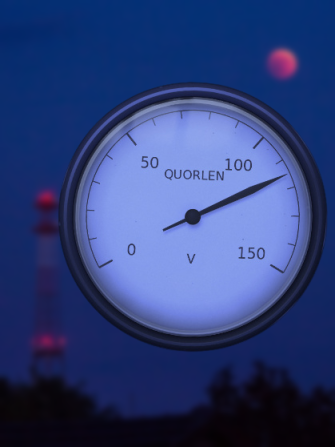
115
